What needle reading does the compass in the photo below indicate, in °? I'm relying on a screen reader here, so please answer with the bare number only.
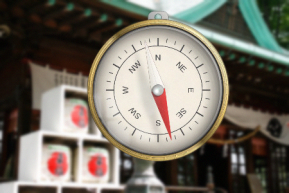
165
